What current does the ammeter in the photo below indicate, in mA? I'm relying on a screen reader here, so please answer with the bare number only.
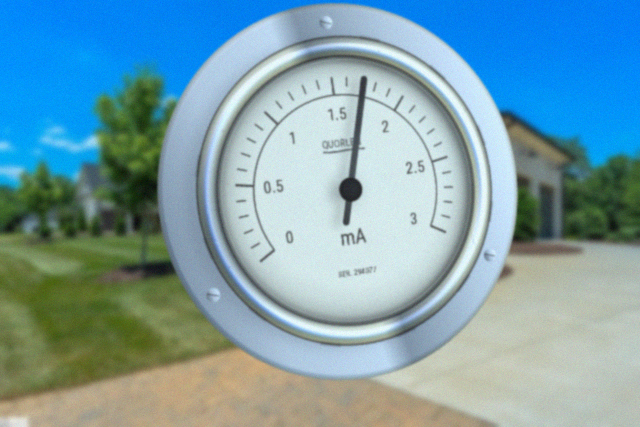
1.7
